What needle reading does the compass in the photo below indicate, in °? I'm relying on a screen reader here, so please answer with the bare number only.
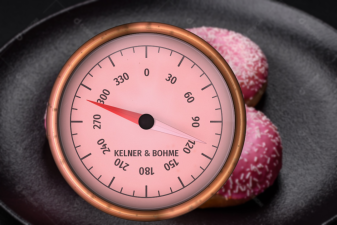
290
